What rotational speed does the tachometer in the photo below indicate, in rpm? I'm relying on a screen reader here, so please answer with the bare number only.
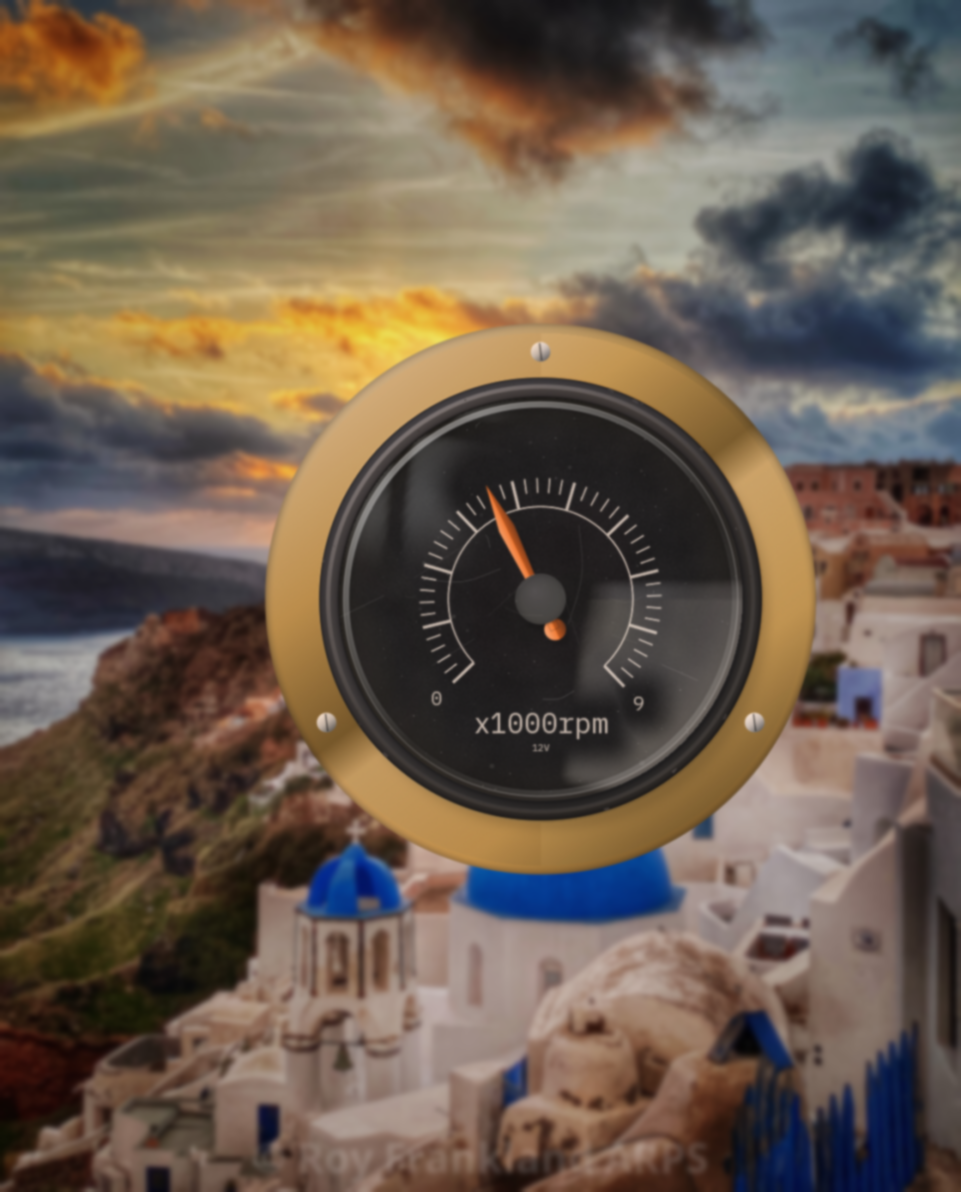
3600
